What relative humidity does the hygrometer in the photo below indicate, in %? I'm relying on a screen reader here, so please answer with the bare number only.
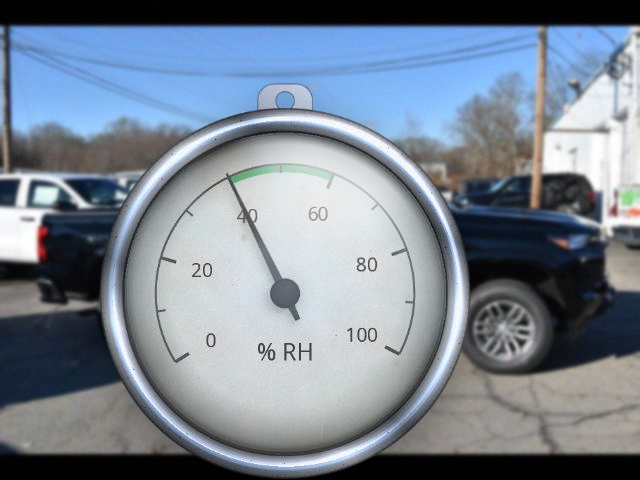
40
